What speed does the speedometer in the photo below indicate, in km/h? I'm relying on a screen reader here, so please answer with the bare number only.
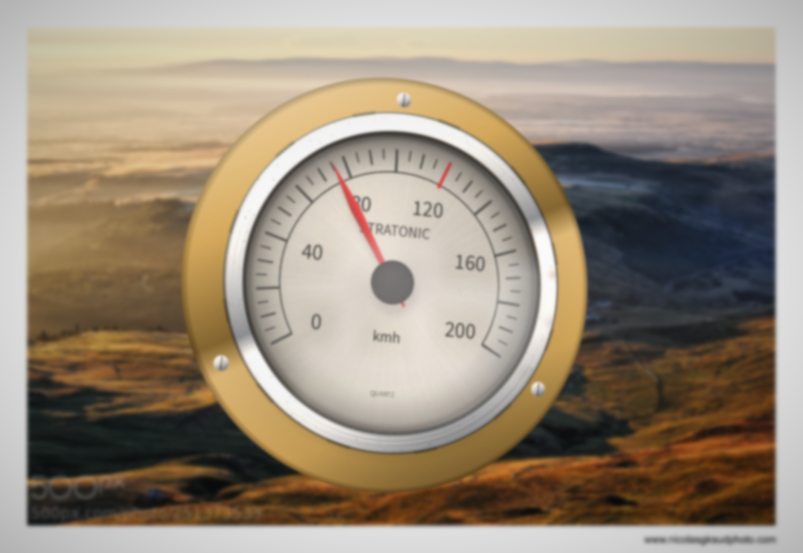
75
